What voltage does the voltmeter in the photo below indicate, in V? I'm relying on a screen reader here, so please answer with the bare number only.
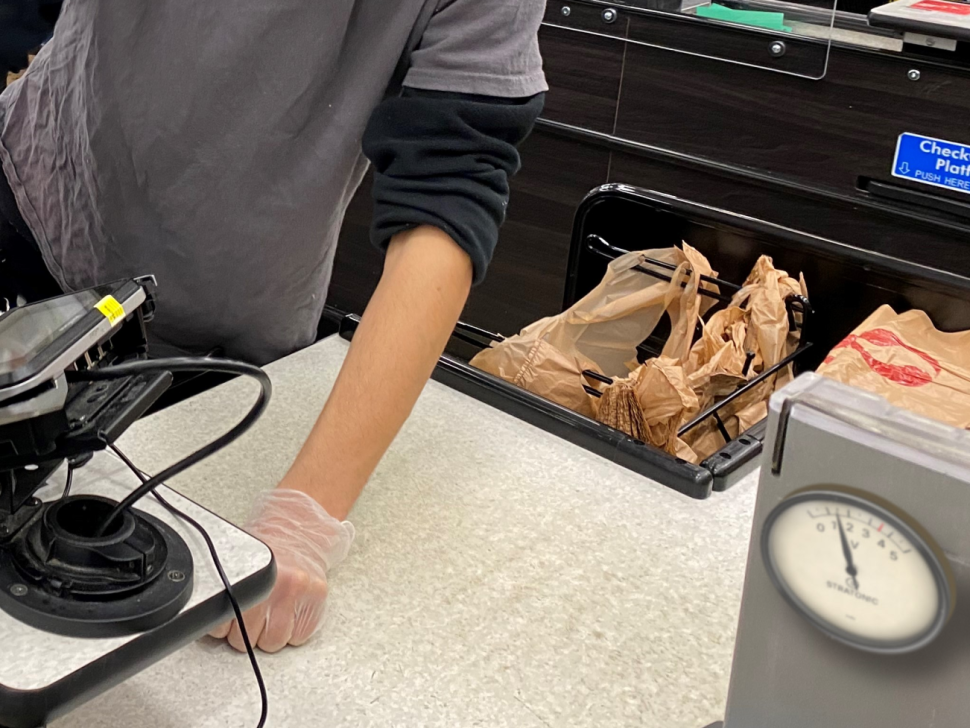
1.5
